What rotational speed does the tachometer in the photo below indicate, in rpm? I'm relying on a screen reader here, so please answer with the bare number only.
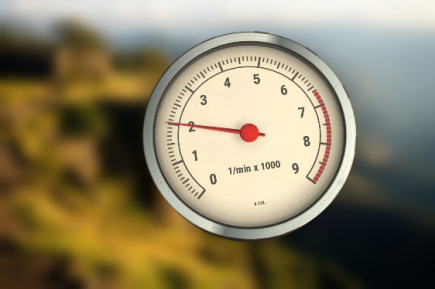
2000
